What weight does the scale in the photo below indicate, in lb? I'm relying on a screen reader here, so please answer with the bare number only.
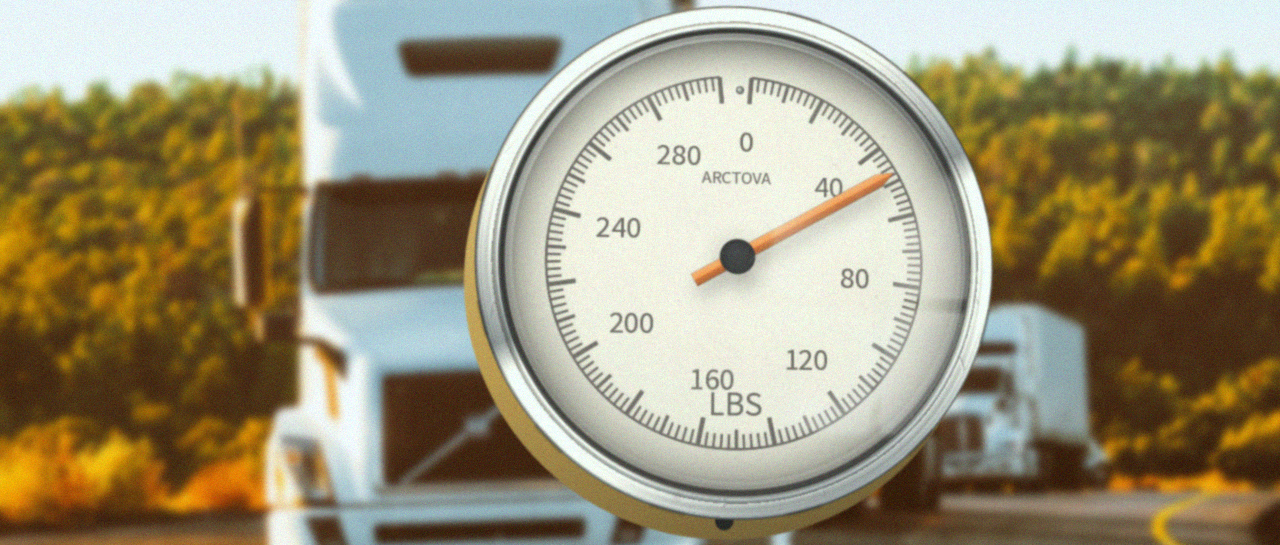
48
